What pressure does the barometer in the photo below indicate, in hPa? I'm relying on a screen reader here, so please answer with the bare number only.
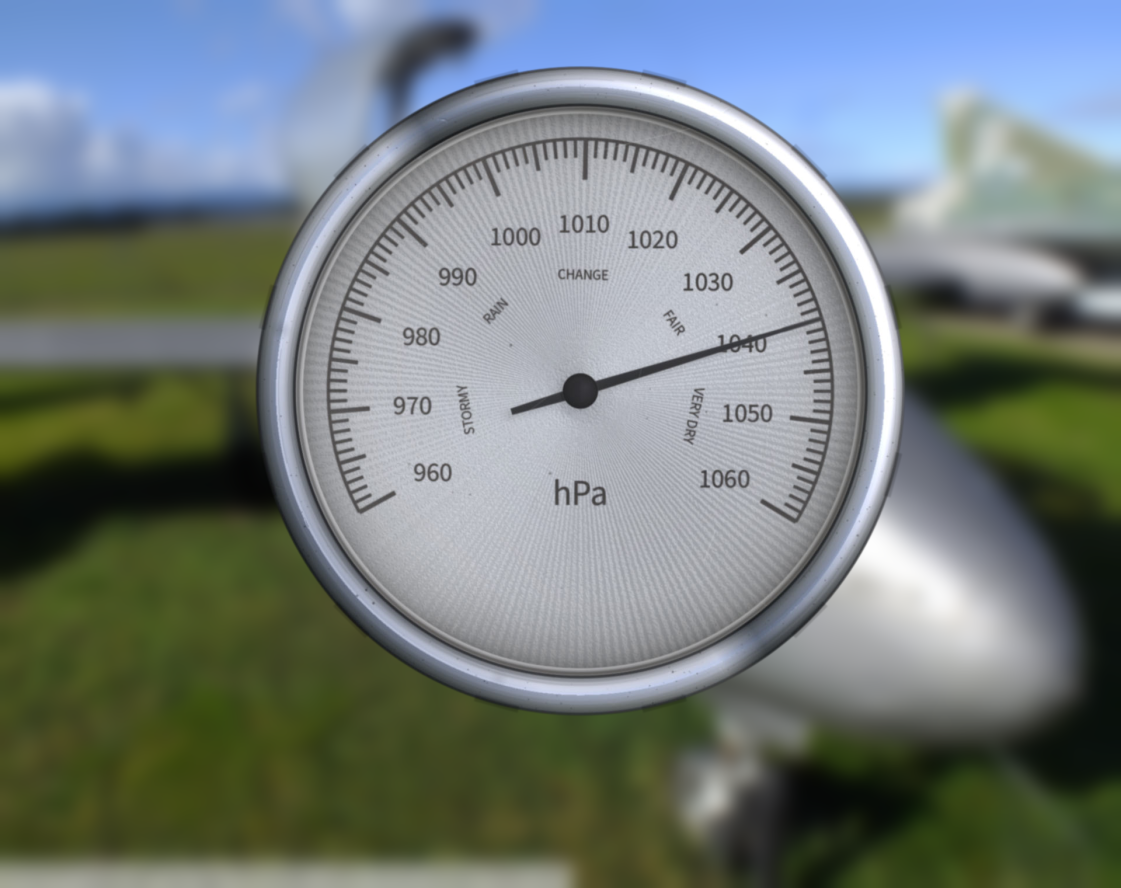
1040
